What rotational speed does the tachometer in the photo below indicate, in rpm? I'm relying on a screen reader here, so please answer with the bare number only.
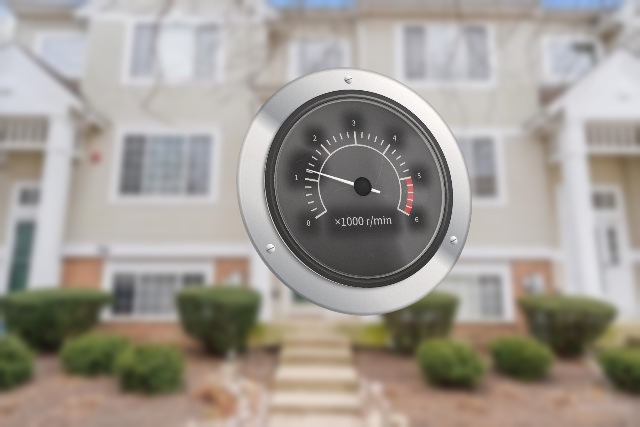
1200
